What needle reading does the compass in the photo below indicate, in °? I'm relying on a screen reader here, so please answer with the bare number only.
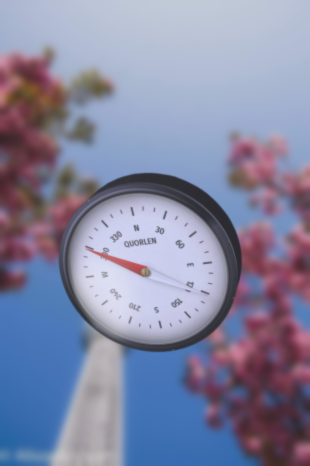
300
